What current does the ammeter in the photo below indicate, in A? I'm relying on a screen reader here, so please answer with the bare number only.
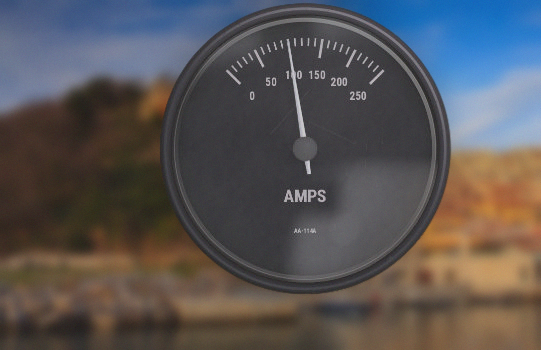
100
